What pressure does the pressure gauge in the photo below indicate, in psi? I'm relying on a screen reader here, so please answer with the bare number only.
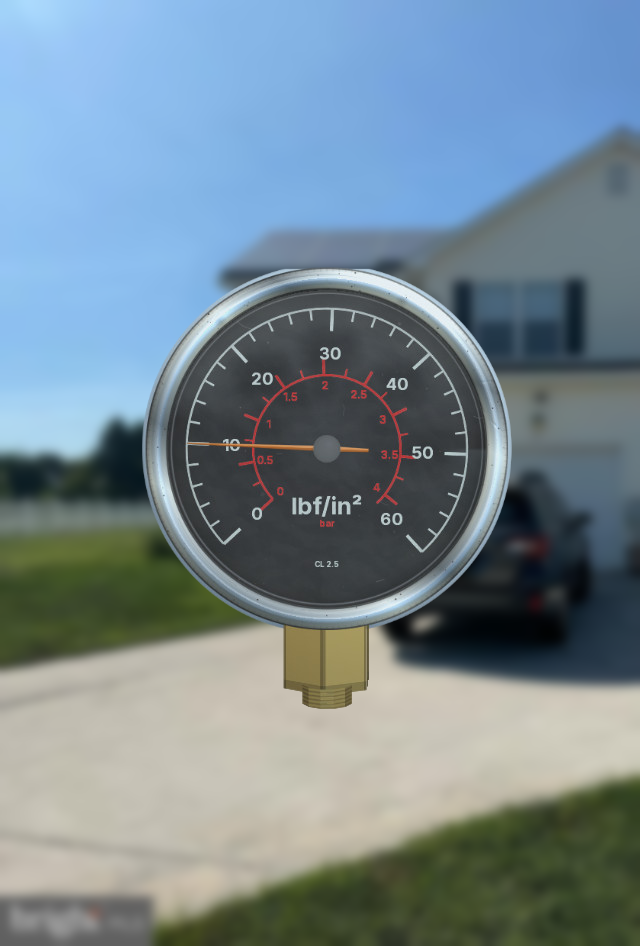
10
